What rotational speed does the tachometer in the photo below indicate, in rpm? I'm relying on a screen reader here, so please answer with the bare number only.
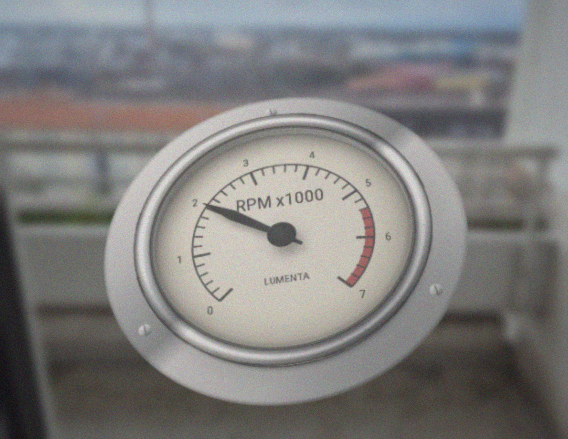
2000
